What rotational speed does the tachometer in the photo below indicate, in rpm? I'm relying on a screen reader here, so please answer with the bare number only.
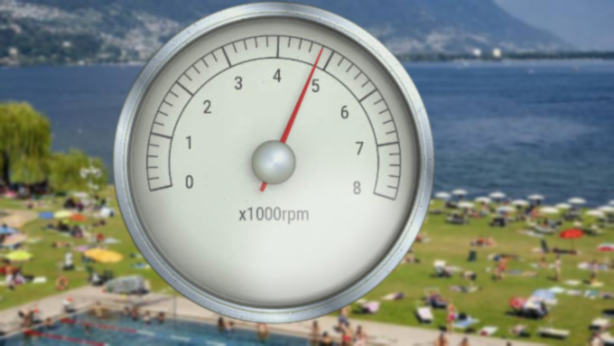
4800
